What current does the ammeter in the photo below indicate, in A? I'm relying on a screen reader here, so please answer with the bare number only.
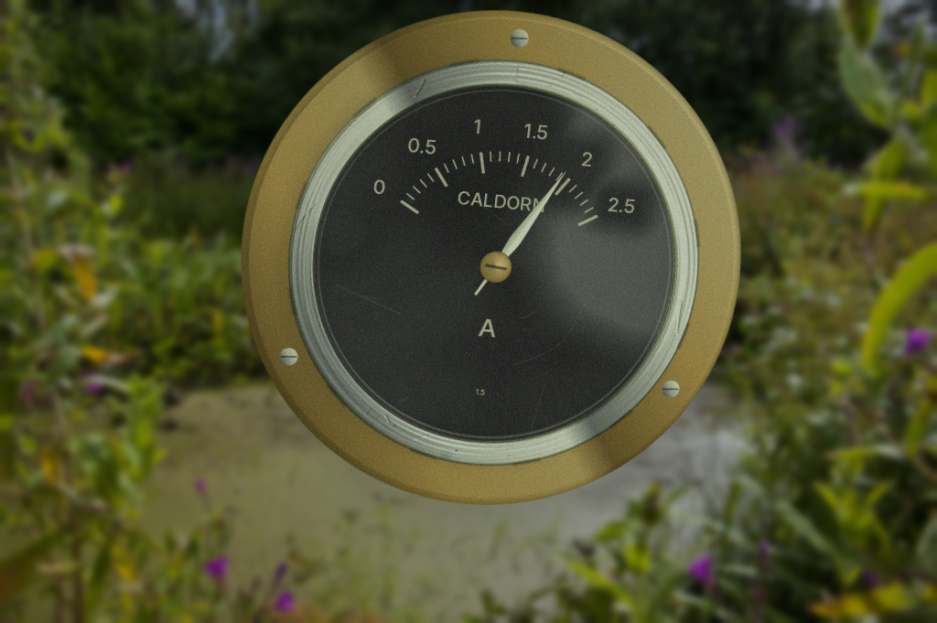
1.9
